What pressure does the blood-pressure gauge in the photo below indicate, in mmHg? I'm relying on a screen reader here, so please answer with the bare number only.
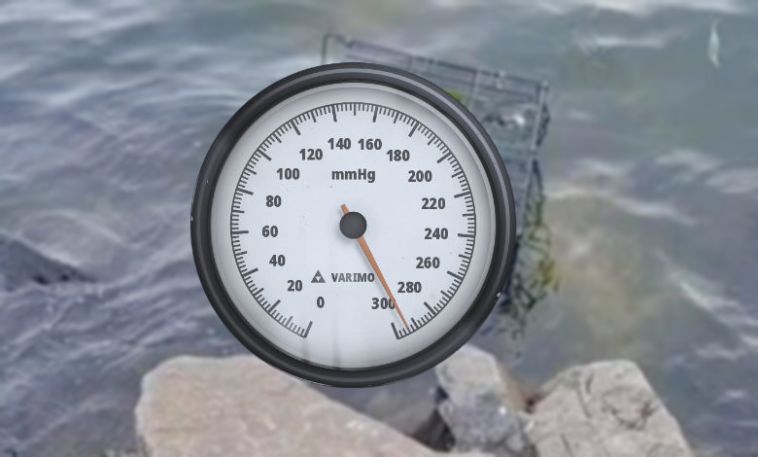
294
